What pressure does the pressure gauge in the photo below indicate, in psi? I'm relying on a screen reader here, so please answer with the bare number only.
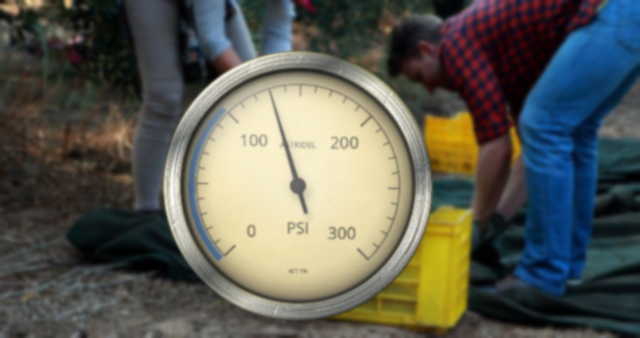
130
